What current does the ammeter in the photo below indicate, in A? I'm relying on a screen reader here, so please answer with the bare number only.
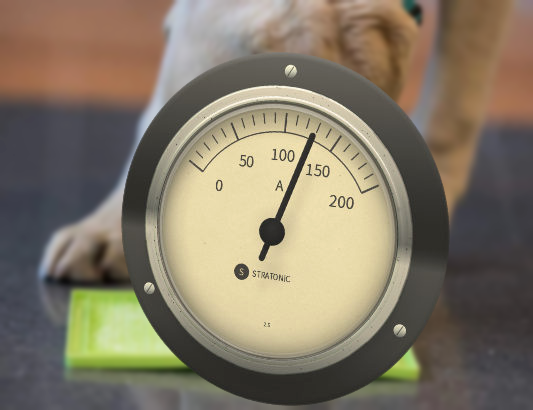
130
